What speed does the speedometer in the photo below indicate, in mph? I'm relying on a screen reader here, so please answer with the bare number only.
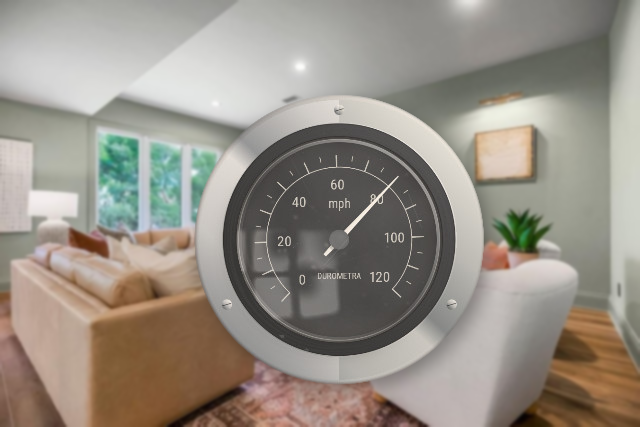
80
